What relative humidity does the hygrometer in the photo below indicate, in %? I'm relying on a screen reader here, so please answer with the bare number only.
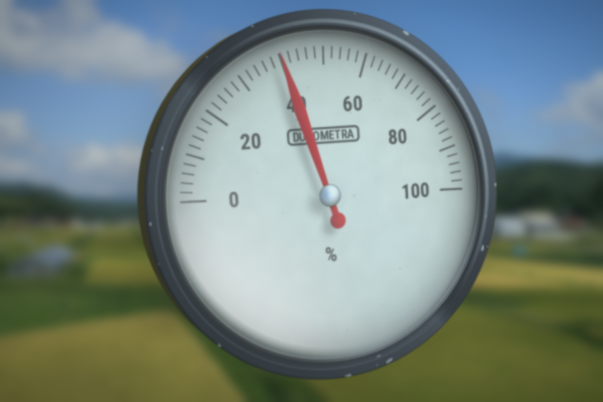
40
